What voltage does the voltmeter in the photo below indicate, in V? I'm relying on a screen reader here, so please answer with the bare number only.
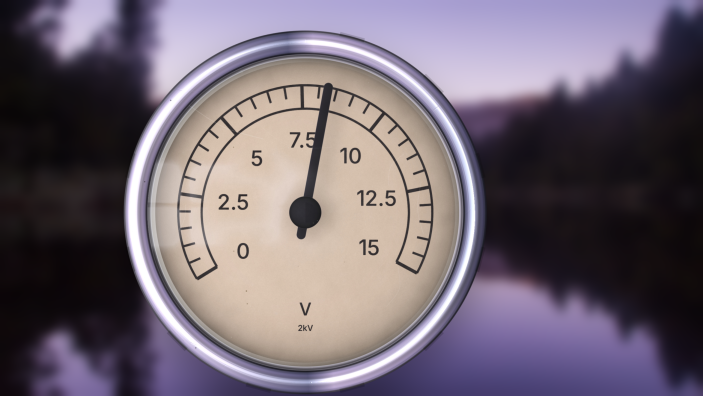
8.25
